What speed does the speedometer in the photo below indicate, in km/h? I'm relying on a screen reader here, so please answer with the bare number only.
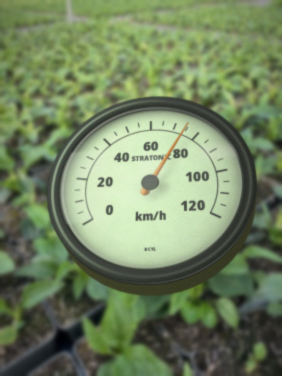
75
